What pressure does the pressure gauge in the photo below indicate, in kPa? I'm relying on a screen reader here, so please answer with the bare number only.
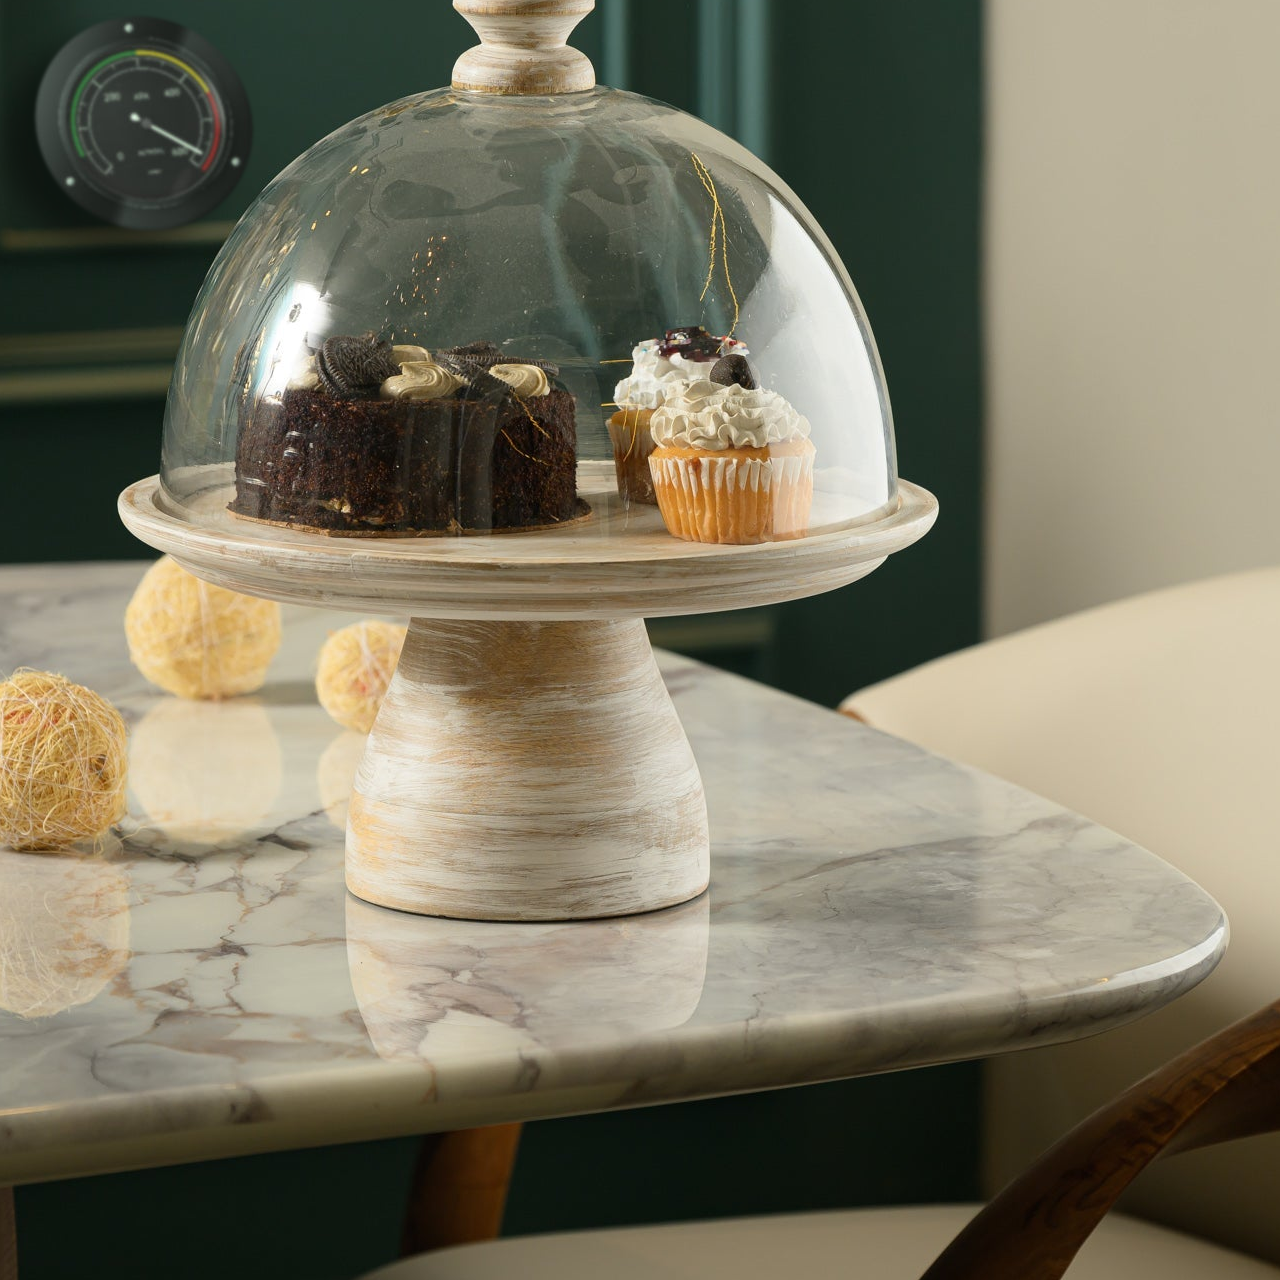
575
